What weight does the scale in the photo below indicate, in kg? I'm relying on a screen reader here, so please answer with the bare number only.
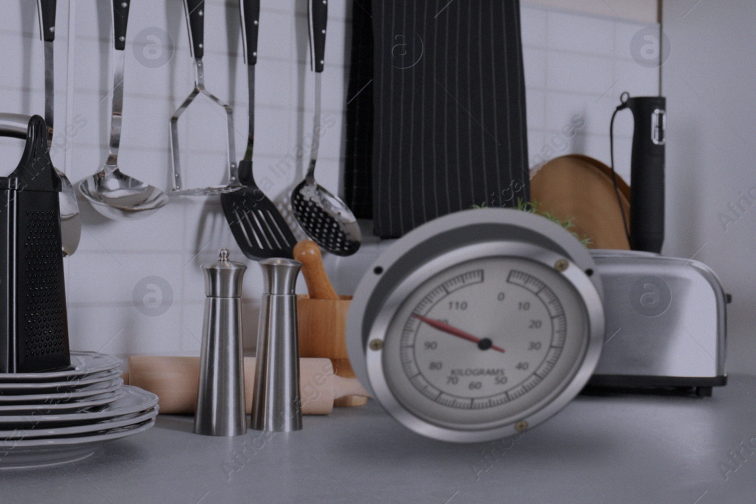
100
